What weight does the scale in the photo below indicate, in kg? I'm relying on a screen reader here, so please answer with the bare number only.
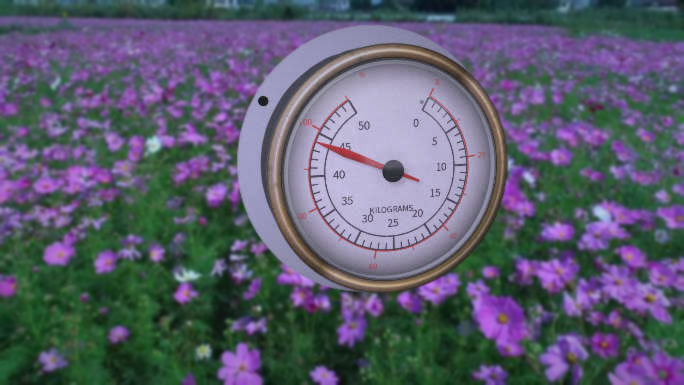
44
